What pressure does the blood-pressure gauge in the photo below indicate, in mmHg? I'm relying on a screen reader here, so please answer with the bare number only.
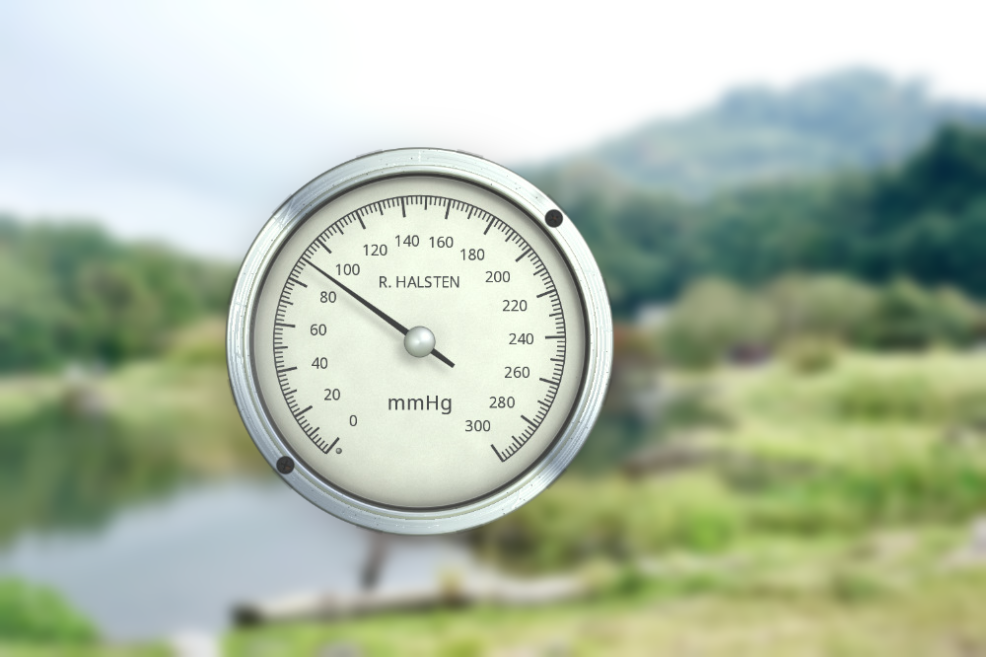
90
